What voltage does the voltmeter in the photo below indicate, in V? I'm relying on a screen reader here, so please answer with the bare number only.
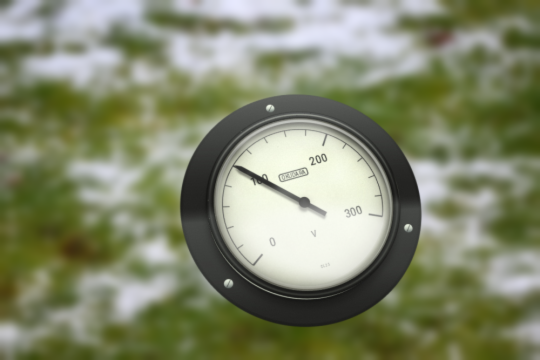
100
